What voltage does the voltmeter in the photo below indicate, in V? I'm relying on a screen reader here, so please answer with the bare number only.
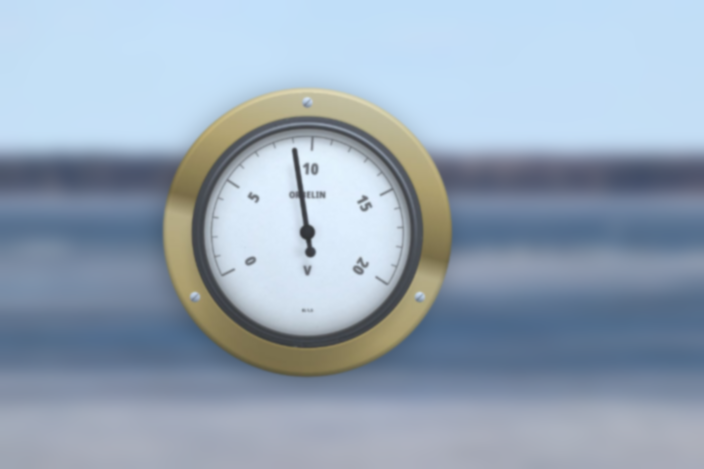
9
